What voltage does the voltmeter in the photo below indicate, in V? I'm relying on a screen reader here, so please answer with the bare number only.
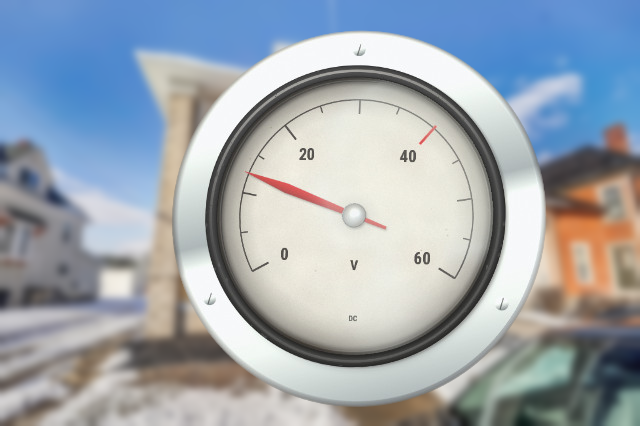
12.5
